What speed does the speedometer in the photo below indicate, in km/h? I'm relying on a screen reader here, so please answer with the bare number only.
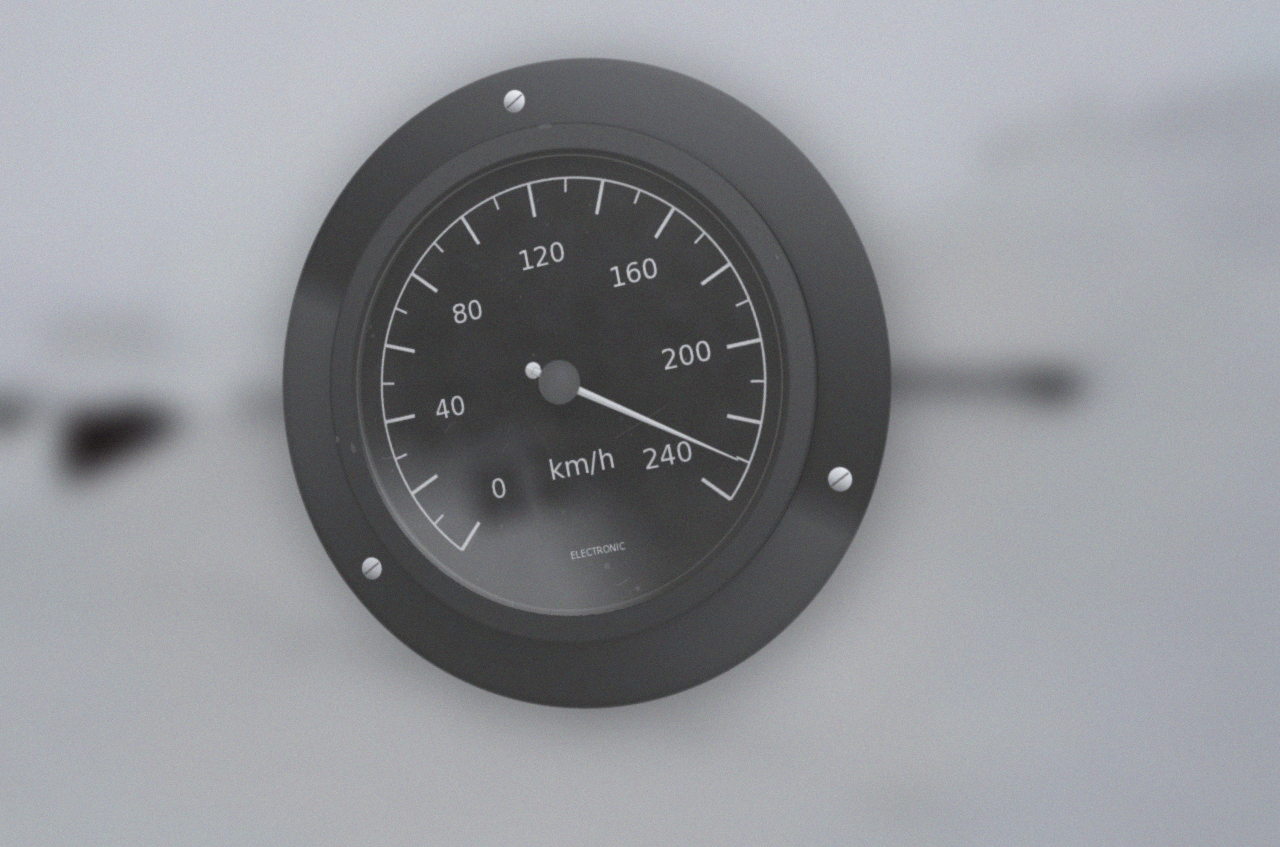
230
